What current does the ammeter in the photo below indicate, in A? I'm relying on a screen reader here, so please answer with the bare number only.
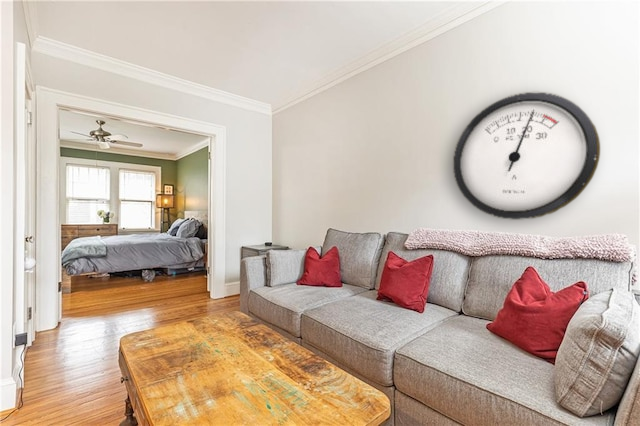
20
